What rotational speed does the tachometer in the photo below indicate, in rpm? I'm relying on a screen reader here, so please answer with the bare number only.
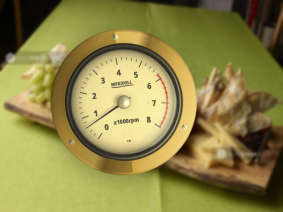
600
